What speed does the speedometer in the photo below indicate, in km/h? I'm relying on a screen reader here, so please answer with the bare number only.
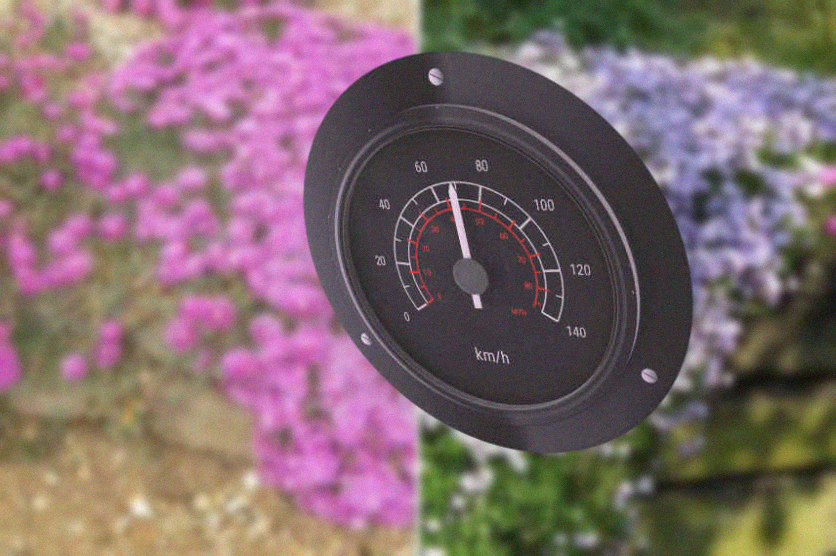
70
